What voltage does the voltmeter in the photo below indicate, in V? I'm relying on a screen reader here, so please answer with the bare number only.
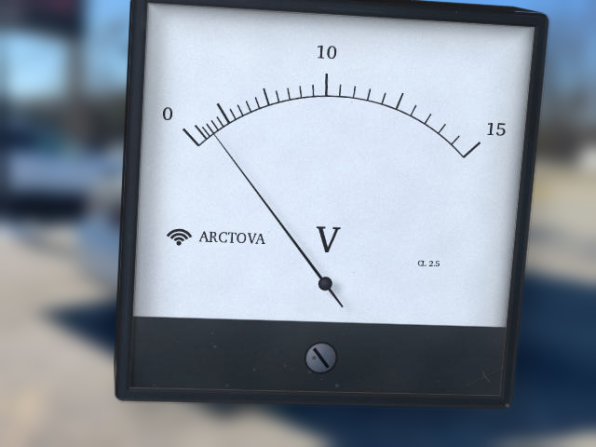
3.5
